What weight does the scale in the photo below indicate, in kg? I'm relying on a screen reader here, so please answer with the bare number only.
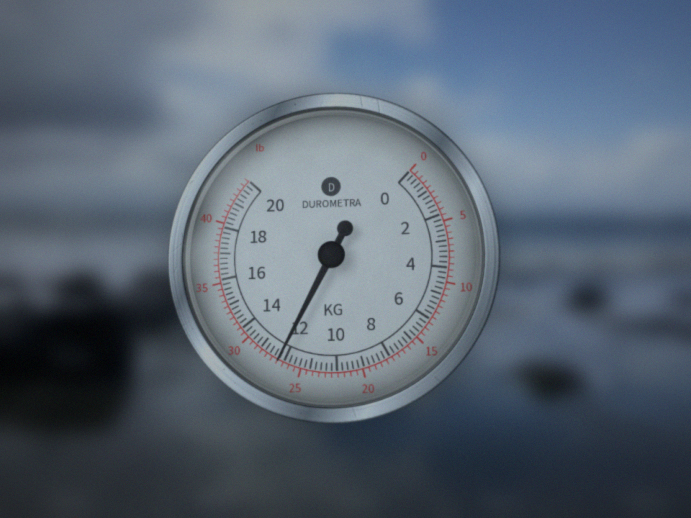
12.2
